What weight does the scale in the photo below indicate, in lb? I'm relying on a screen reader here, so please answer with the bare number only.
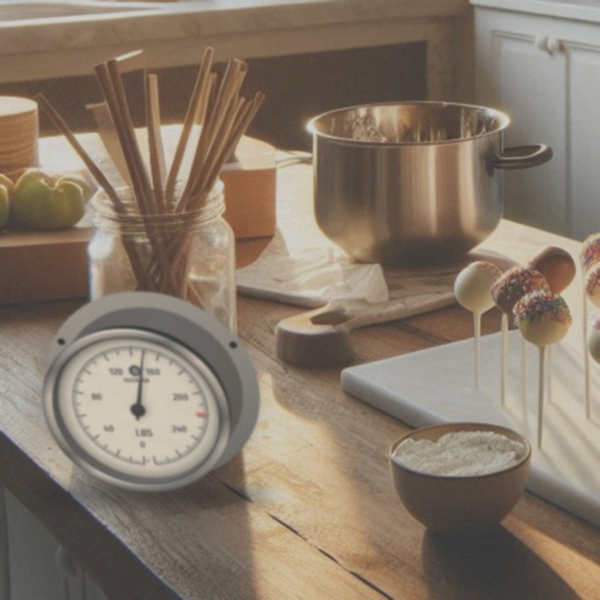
150
